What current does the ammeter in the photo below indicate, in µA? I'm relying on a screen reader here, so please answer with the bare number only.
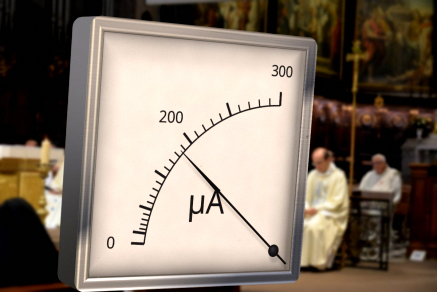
185
